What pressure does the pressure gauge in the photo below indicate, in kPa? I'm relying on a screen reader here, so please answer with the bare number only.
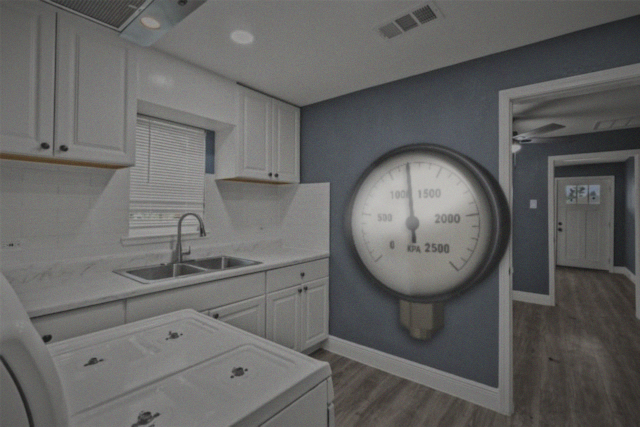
1200
